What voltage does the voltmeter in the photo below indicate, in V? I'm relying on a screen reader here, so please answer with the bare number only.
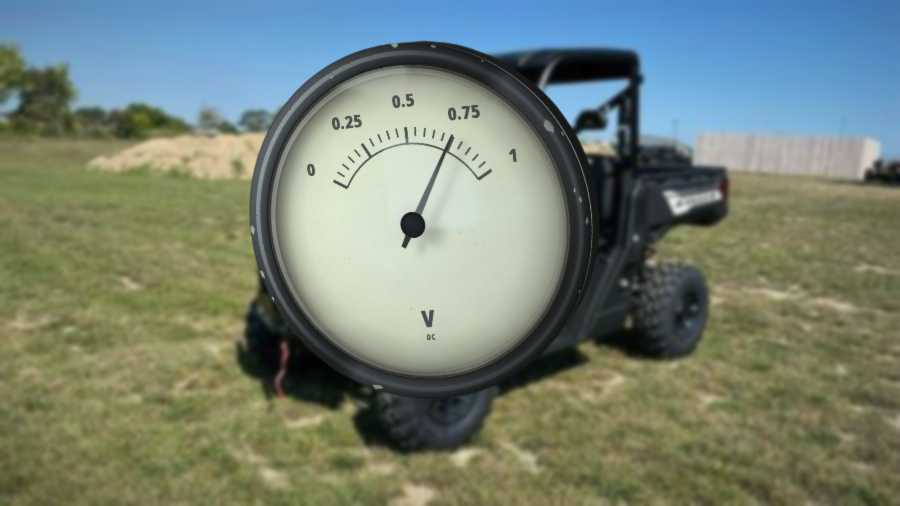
0.75
